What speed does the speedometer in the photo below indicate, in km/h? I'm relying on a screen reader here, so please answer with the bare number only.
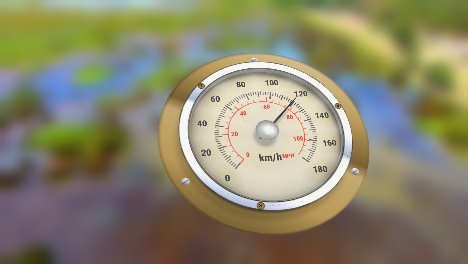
120
